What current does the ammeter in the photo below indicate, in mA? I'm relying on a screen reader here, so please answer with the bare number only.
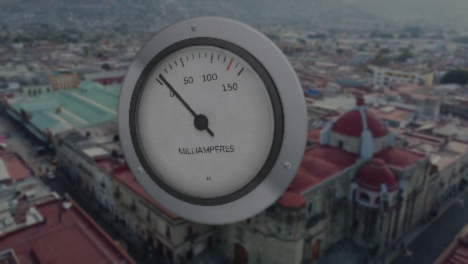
10
